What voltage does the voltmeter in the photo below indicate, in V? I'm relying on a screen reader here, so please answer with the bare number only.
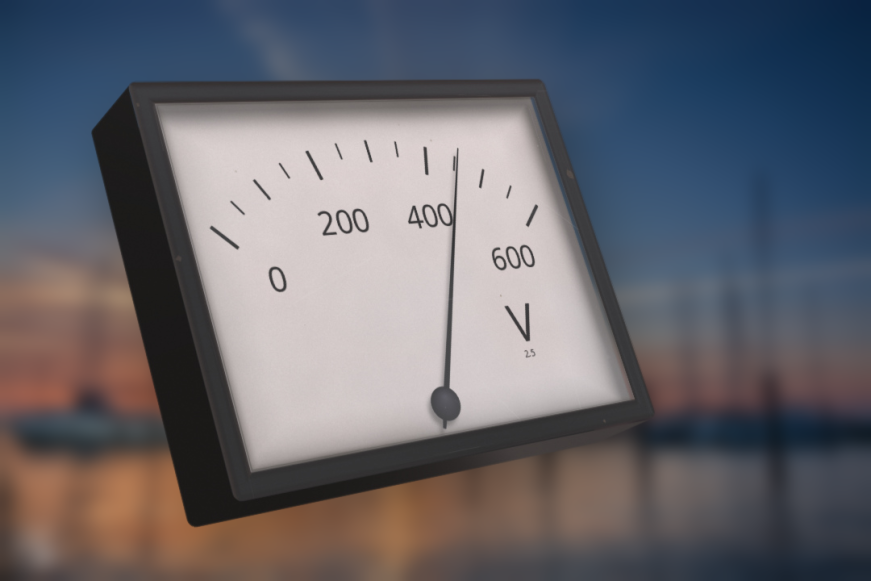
450
